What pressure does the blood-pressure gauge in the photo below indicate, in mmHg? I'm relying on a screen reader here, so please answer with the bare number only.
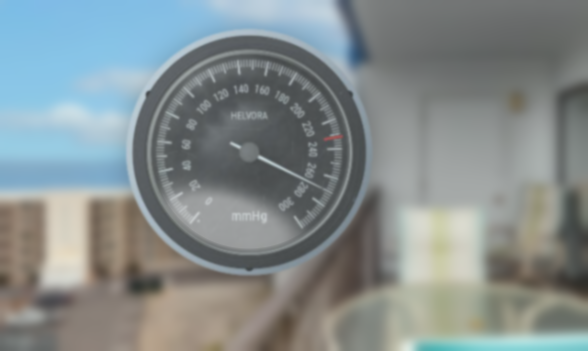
270
